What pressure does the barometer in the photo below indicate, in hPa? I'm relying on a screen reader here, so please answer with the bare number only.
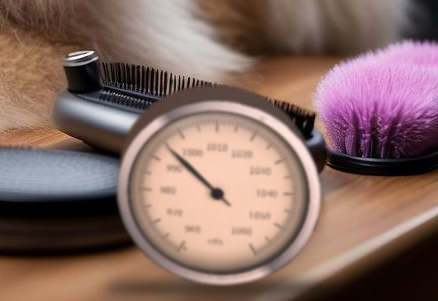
995
